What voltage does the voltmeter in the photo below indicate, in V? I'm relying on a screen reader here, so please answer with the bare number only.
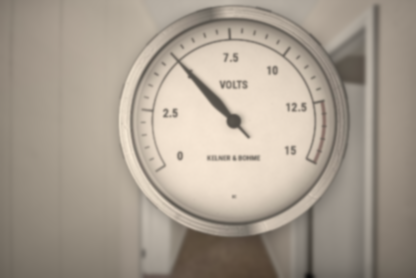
5
